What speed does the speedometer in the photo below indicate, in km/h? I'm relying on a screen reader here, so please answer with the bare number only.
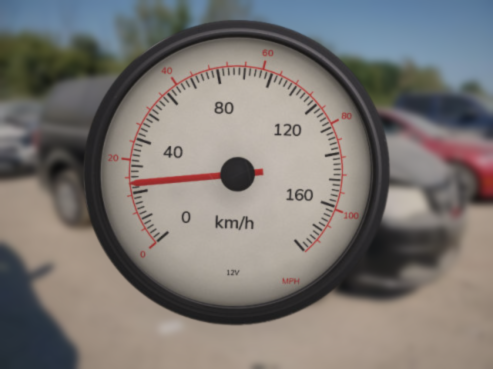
24
